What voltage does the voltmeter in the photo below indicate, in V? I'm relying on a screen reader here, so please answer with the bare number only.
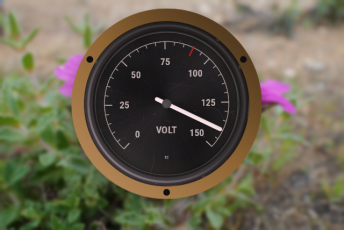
140
